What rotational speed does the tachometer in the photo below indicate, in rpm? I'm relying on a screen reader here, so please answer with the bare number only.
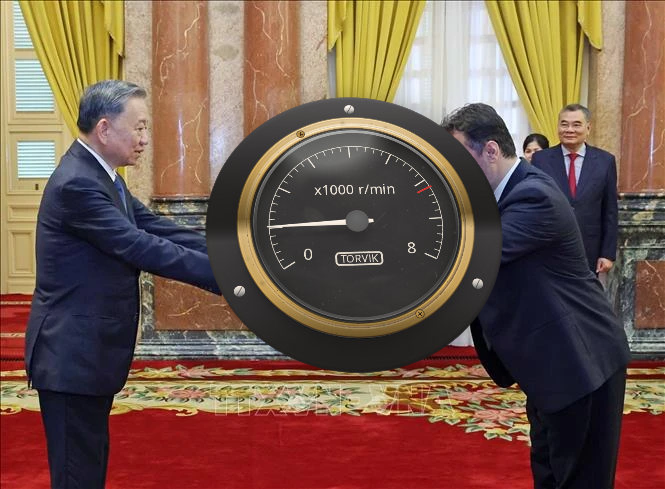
1000
